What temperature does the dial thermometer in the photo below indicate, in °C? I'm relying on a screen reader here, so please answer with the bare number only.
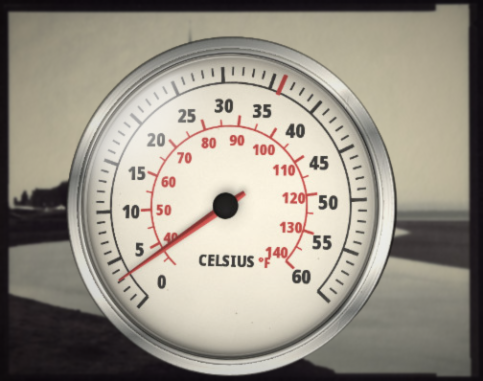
3
